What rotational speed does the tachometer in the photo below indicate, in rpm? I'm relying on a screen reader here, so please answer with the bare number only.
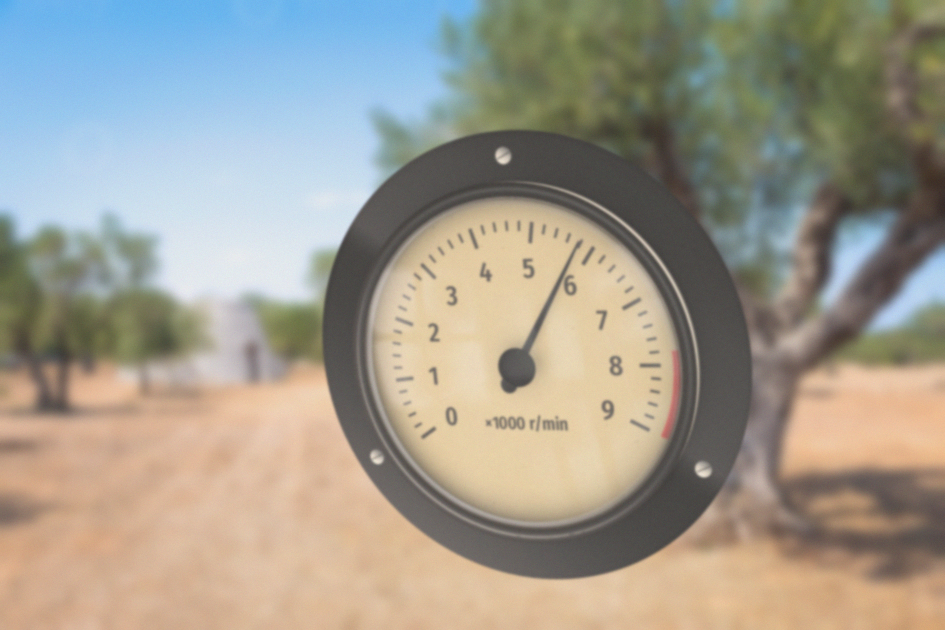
5800
